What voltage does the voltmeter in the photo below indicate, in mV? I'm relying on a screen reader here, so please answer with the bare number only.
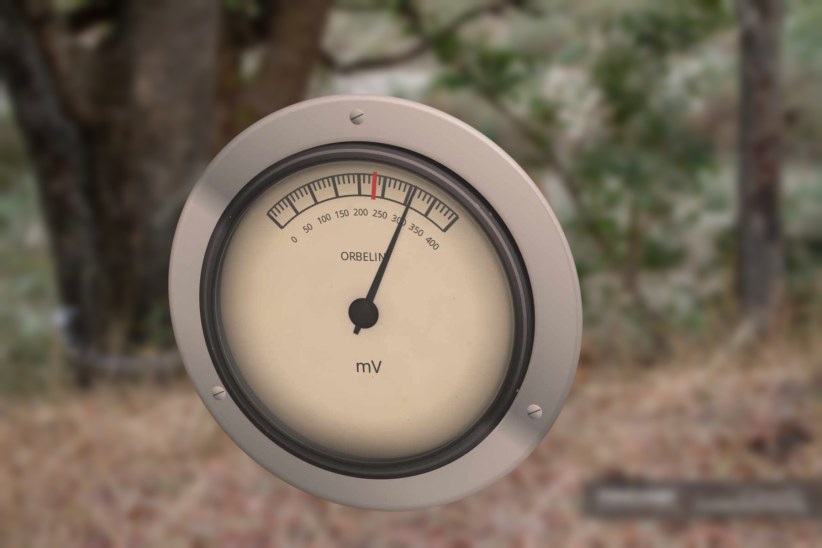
310
